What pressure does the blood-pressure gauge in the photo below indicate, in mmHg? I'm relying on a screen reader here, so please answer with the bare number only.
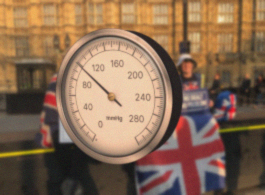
100
